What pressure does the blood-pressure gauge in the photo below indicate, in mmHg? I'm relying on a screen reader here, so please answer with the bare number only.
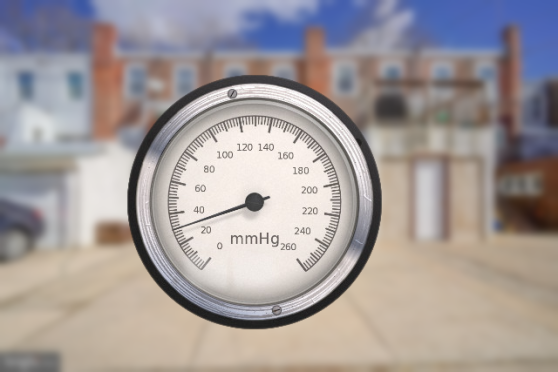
30
